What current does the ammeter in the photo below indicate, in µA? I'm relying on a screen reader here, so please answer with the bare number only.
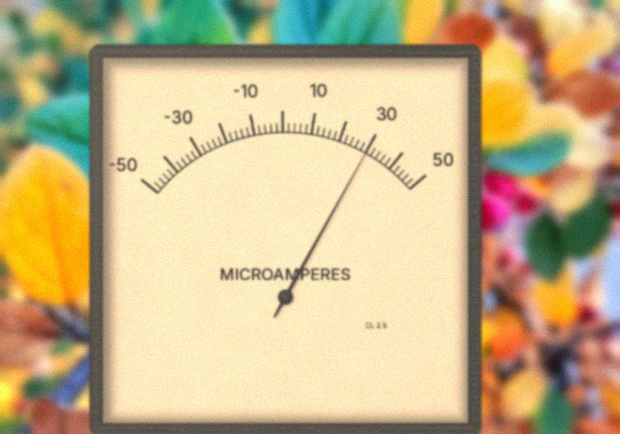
30
